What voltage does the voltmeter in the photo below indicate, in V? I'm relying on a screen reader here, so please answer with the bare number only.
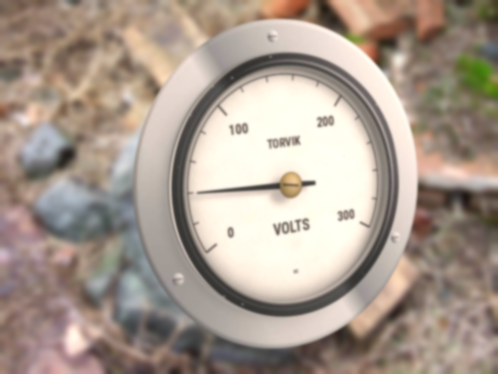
40
